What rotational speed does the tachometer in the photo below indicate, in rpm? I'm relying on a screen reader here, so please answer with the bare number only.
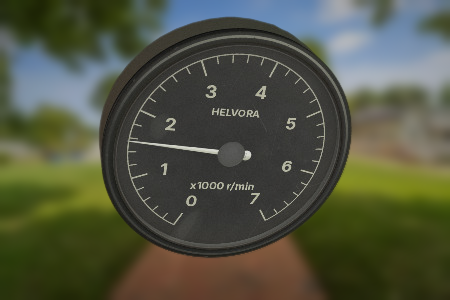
1600
